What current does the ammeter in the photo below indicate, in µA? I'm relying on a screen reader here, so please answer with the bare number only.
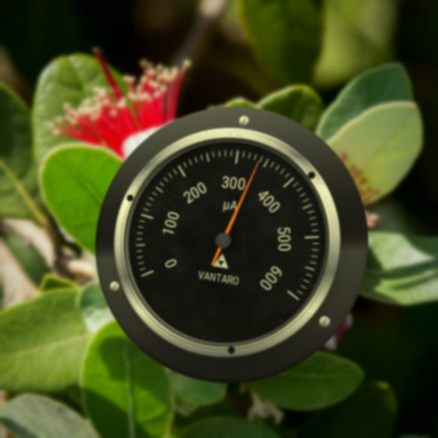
340
